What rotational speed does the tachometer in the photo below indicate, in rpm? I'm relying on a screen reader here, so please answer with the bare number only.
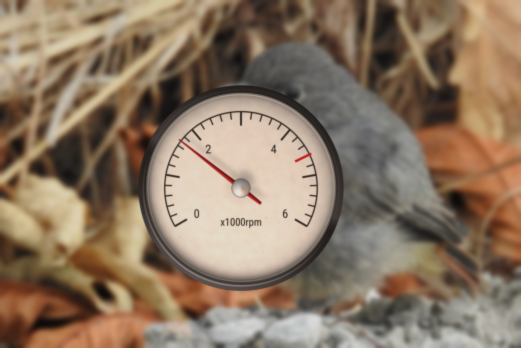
1700
